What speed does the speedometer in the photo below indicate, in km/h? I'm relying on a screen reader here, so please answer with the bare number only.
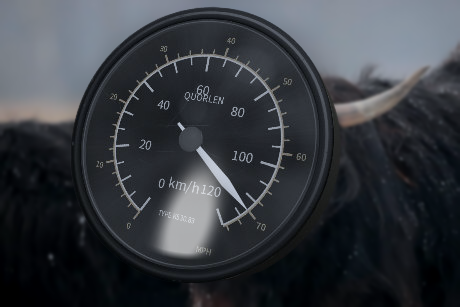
112.5
